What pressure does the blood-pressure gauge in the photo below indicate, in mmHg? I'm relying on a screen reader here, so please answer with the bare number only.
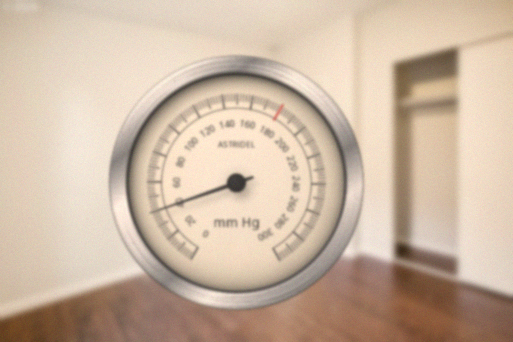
40
